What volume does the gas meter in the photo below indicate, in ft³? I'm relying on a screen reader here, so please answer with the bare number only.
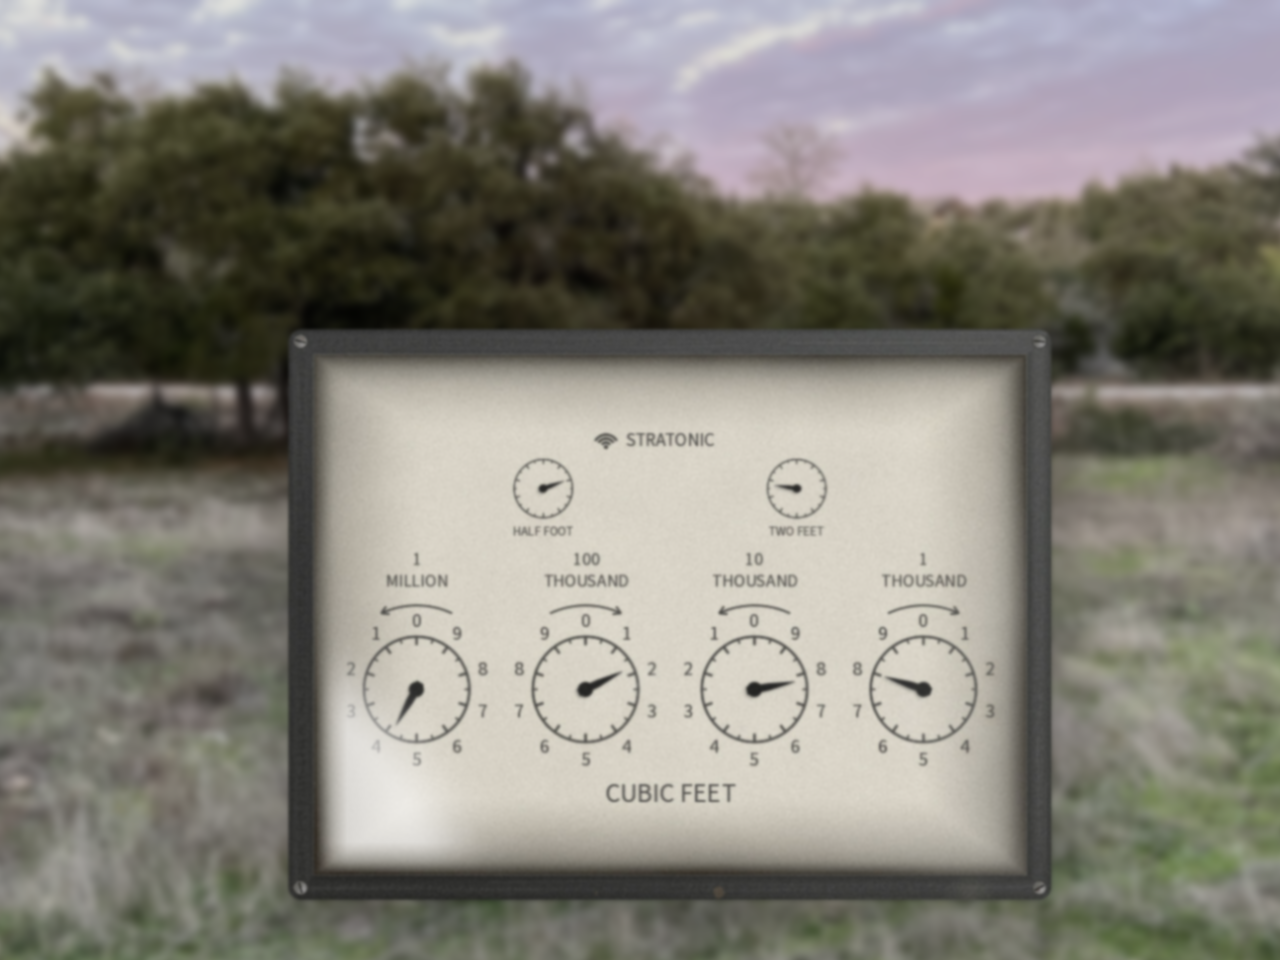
417800
